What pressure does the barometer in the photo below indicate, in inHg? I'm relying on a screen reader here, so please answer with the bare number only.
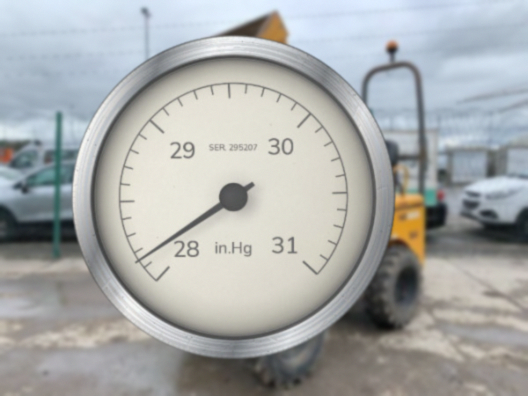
28.15
